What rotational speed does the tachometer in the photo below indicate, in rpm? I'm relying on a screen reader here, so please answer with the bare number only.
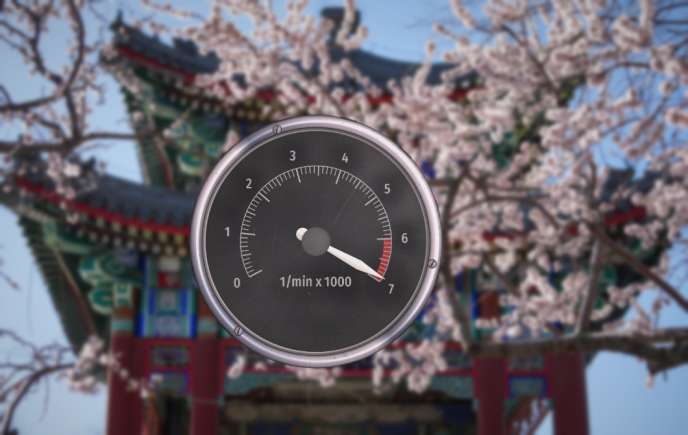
6900
